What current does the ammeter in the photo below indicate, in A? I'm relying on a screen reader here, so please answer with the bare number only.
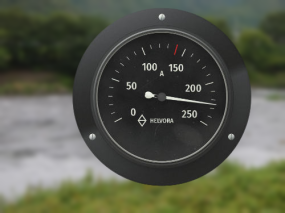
225
